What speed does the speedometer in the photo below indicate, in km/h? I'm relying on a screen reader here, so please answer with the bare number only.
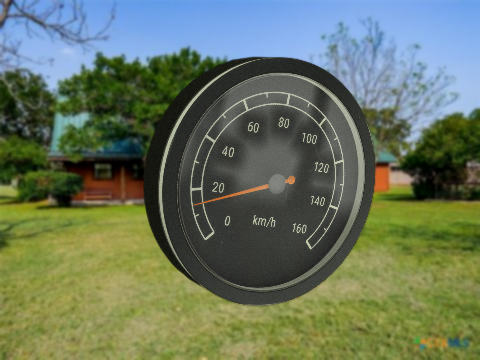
15
